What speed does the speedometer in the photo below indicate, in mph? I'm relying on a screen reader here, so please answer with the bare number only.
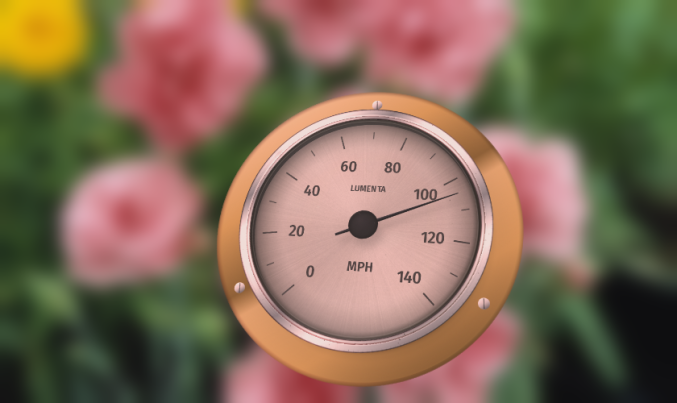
105
